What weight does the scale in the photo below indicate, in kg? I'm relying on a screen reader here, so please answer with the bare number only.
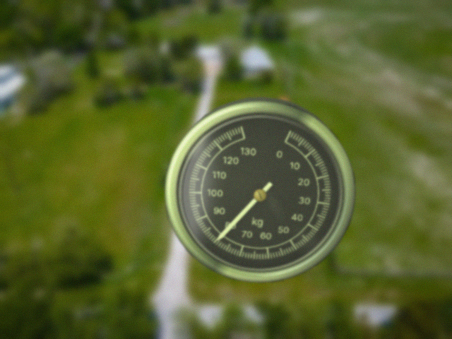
80
